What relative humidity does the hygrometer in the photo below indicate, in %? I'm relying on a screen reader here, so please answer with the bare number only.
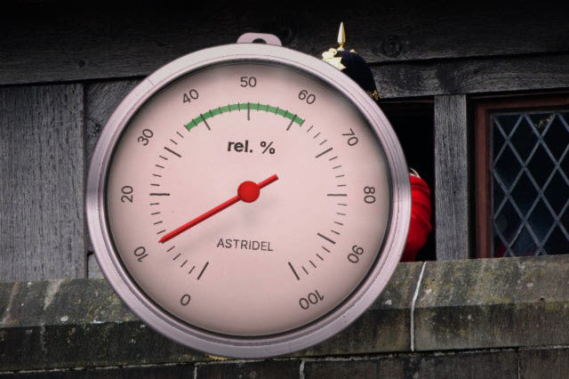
10
